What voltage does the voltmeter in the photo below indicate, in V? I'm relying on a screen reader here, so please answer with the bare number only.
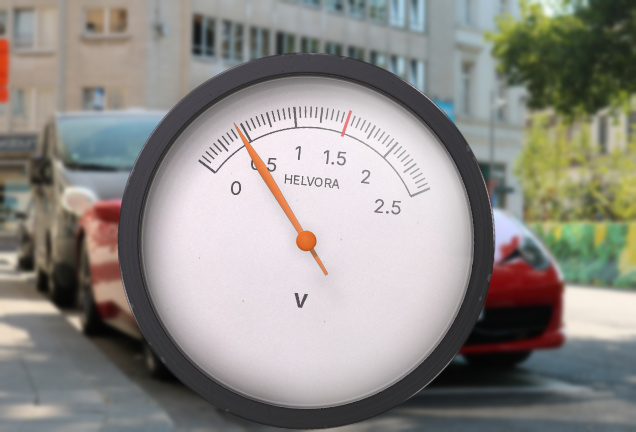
0.45
